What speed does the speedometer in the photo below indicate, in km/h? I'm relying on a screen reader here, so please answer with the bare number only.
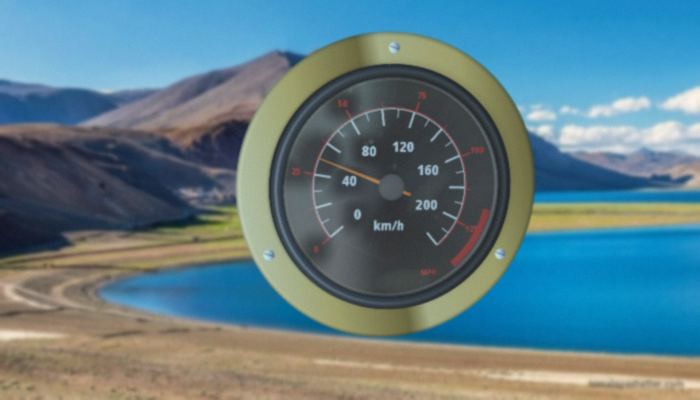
50
